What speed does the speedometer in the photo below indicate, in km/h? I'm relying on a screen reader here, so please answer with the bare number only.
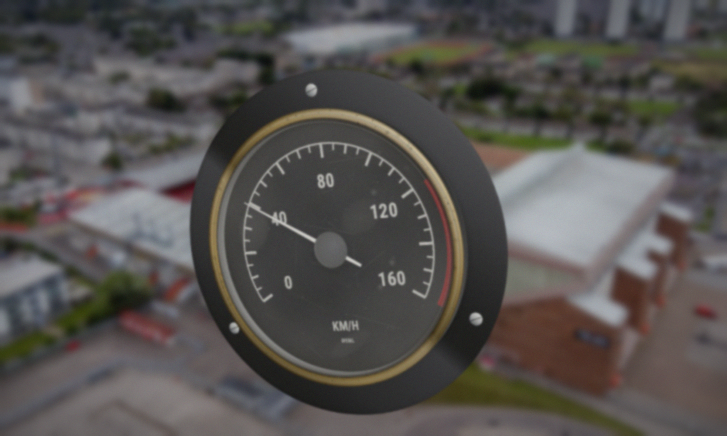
40
